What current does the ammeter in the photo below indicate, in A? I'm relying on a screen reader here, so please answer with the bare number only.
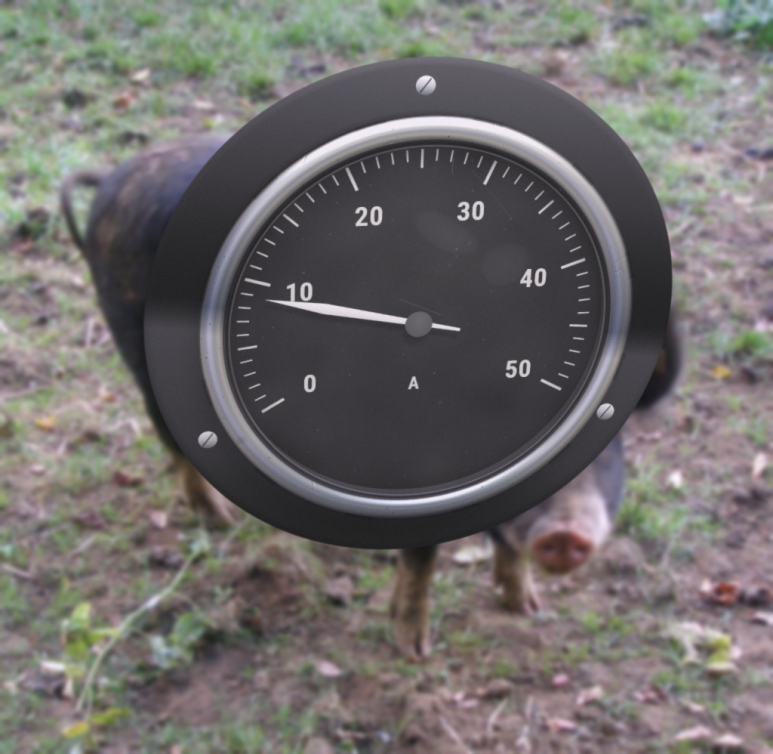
9
